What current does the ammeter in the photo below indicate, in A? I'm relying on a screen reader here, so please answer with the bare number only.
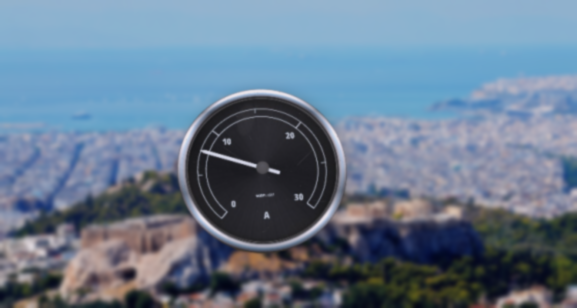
7.5
